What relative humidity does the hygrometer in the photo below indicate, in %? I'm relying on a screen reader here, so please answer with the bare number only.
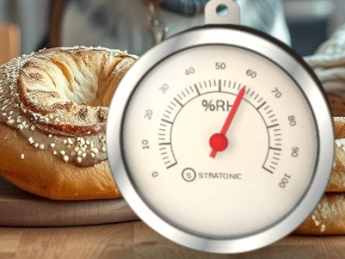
60
